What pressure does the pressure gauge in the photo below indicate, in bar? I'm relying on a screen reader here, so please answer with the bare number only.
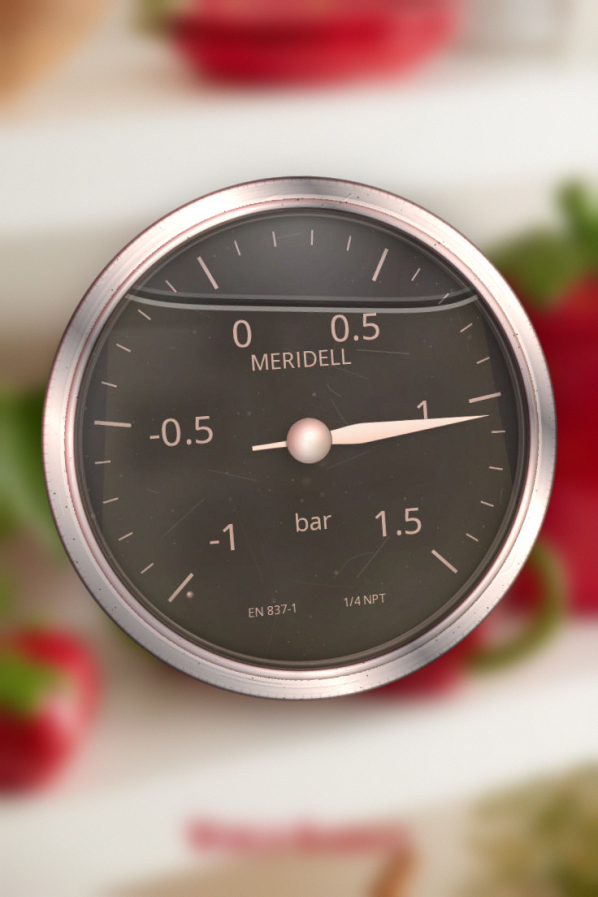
1.05
